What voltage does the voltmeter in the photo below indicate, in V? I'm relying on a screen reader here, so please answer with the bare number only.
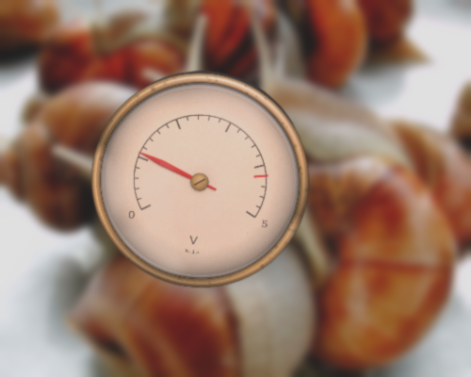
1.1
